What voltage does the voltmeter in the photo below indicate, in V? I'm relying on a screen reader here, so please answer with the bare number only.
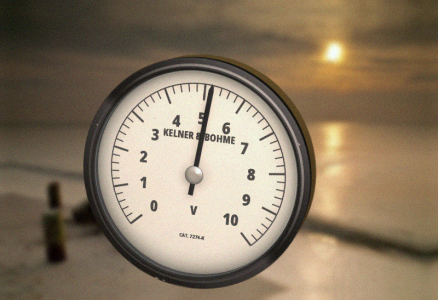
5.2
